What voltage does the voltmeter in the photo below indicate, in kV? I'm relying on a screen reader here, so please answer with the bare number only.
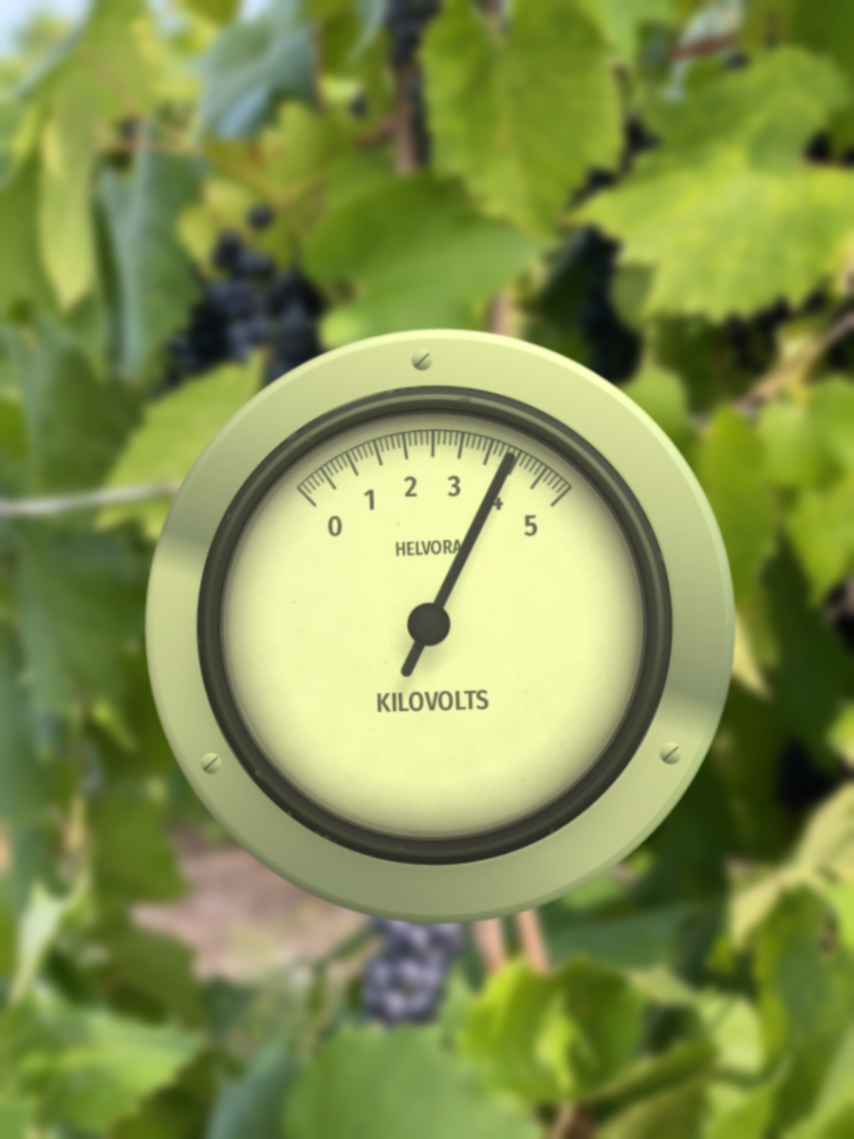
3.9
